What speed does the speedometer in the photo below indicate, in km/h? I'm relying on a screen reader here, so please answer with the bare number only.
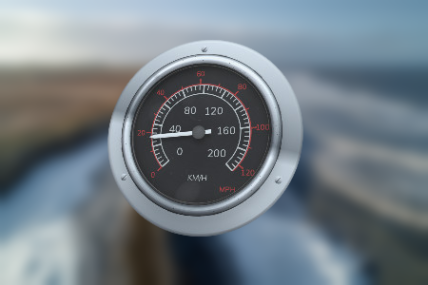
28
